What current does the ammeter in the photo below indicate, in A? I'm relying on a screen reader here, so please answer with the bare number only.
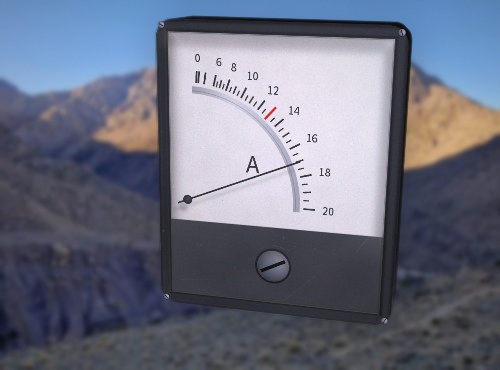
17
